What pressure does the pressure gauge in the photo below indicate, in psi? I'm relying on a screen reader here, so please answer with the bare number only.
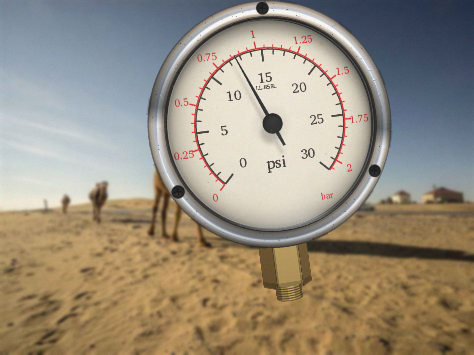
12.5
